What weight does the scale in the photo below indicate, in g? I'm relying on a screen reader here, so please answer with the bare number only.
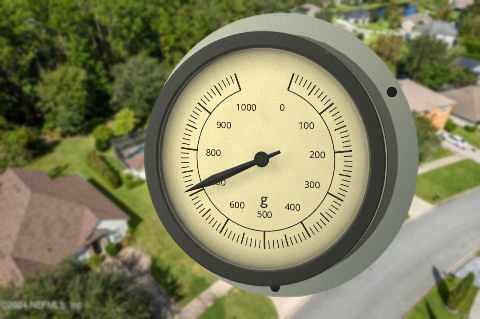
710
